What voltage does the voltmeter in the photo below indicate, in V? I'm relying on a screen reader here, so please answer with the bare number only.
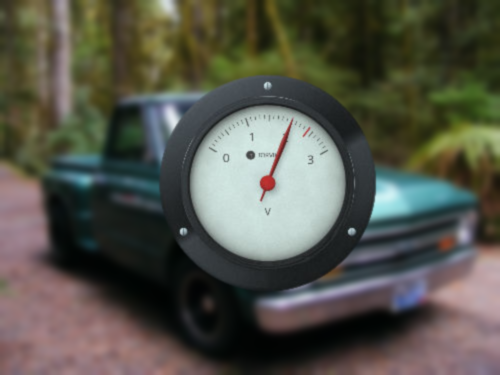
2
